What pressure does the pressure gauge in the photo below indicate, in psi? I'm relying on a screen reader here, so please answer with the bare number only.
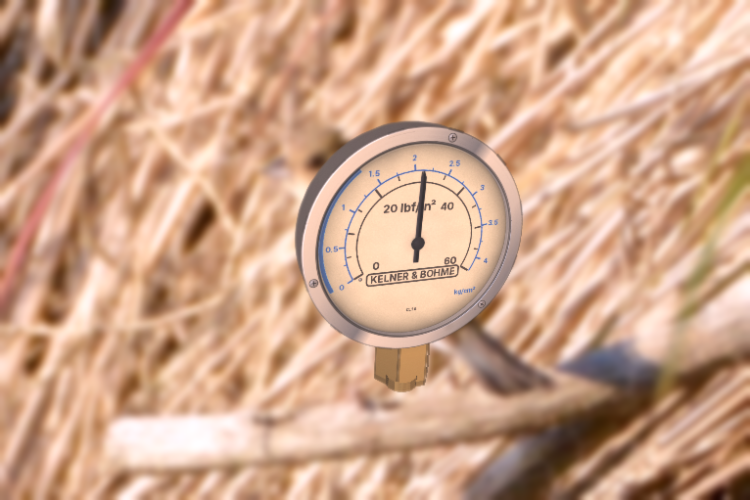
30
